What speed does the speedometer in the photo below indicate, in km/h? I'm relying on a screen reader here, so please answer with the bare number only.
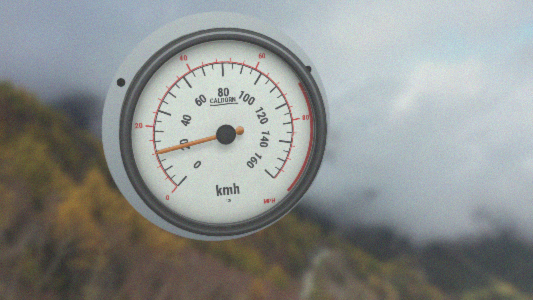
20
